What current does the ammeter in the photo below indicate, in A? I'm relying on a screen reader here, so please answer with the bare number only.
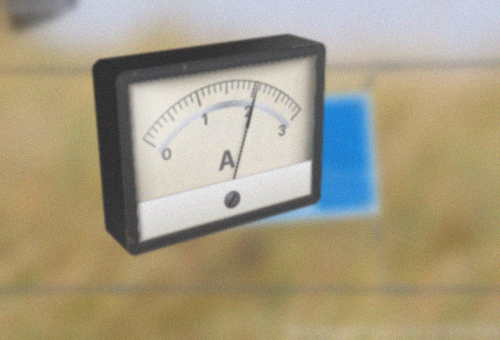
2
